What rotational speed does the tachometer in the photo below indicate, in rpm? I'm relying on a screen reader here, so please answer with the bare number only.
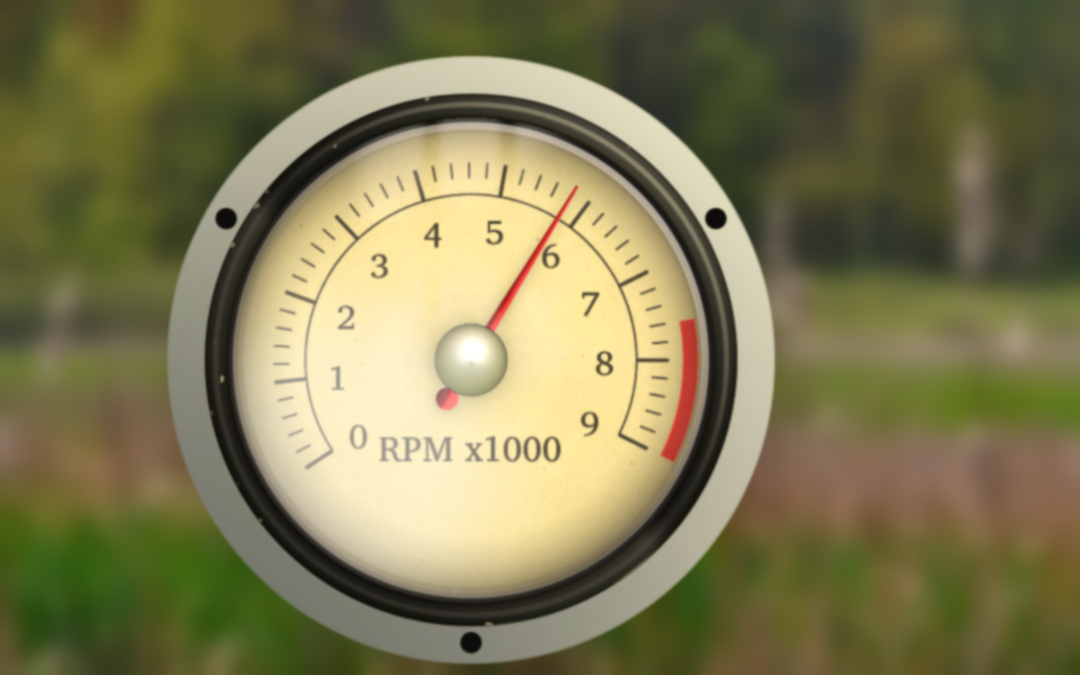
5800
